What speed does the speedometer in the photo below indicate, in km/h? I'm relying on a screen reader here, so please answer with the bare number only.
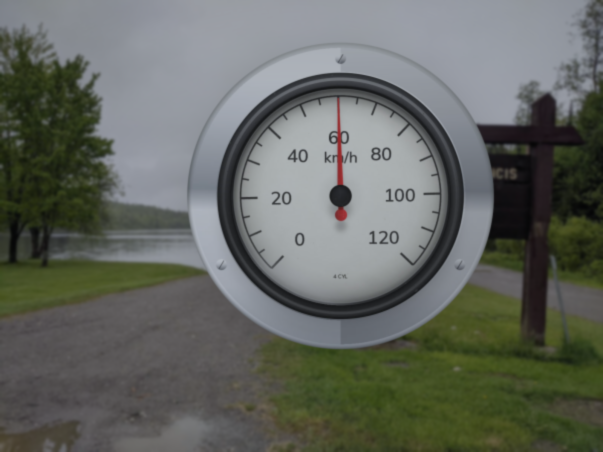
60
